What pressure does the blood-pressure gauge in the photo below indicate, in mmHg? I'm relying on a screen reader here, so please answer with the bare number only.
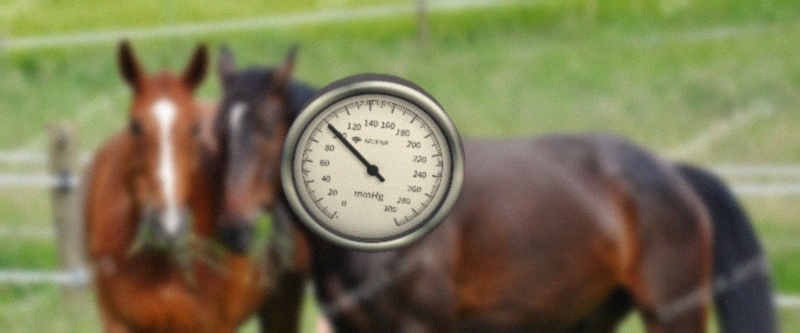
100
